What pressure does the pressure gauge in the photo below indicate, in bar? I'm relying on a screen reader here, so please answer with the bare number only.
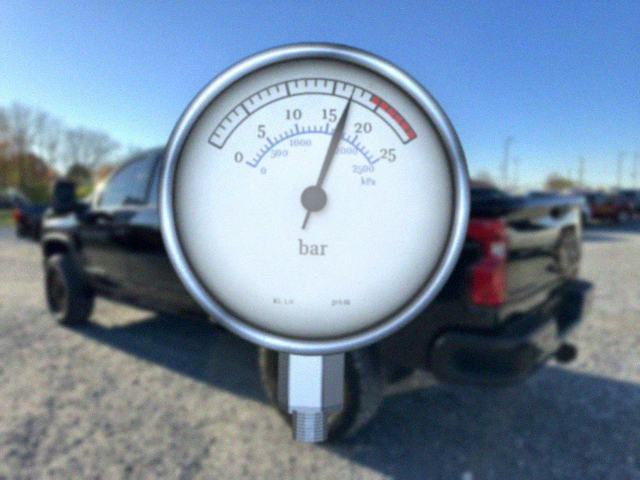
17
